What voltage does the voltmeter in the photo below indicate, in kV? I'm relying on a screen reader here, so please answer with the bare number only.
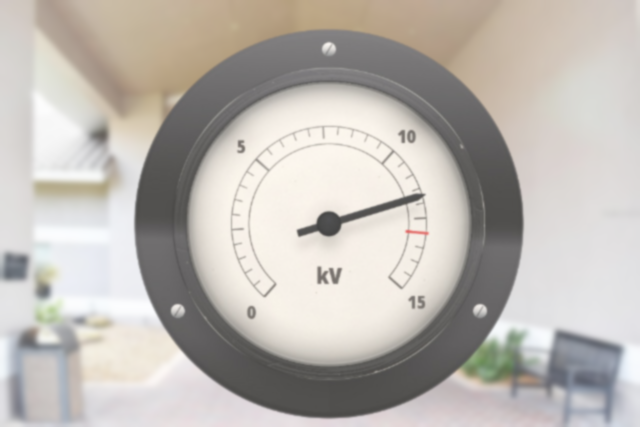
11.75
